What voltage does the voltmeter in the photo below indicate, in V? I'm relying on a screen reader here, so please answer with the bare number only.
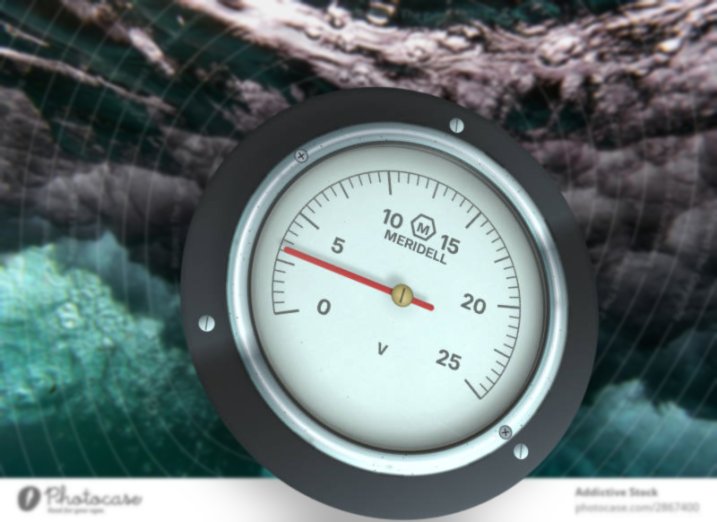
3
